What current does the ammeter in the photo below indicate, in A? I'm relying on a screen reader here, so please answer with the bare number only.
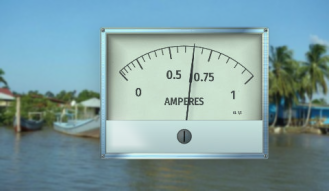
0.65
